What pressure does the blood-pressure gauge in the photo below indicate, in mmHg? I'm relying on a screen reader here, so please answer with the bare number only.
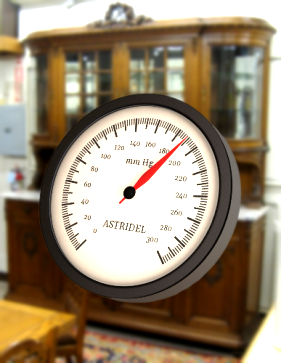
190
